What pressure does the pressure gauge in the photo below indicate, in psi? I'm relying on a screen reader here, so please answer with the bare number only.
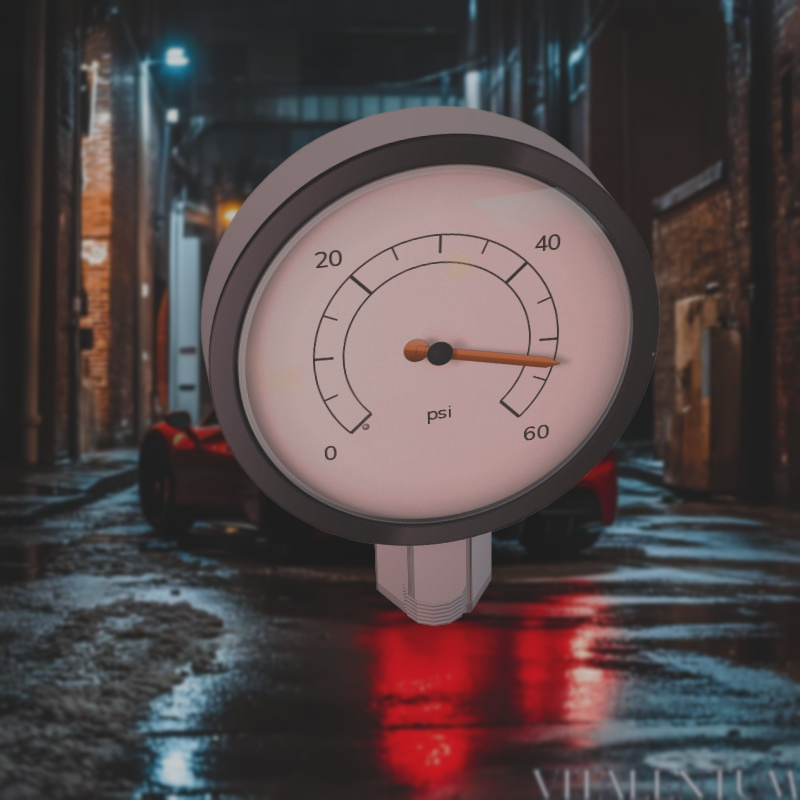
52.5
